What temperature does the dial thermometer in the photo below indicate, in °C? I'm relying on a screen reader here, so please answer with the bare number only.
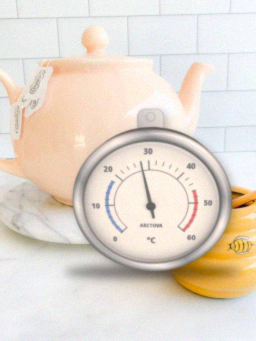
28
